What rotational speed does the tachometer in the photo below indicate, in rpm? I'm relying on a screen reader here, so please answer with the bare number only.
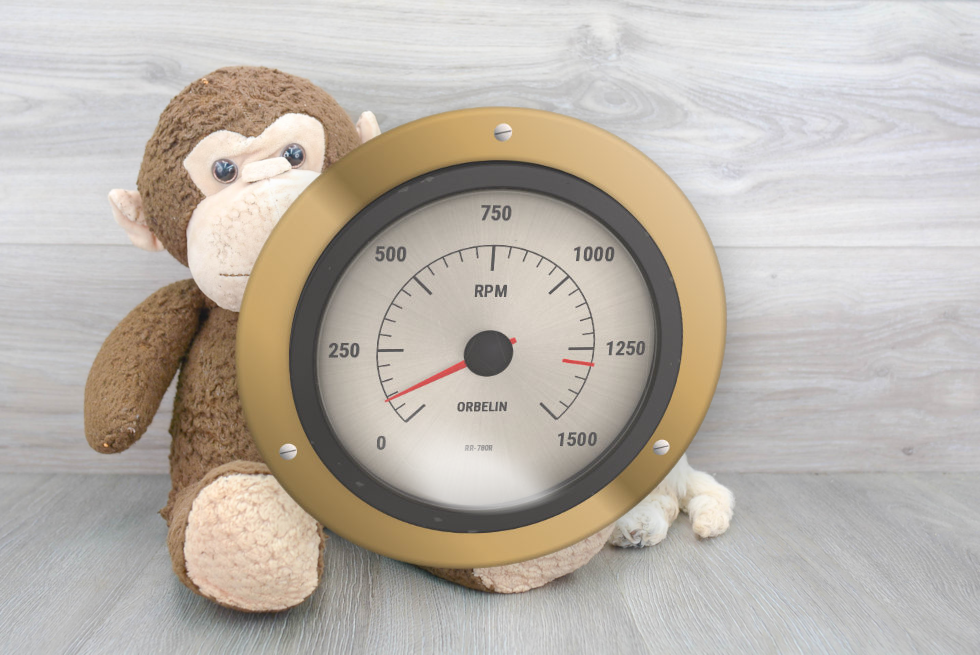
100
